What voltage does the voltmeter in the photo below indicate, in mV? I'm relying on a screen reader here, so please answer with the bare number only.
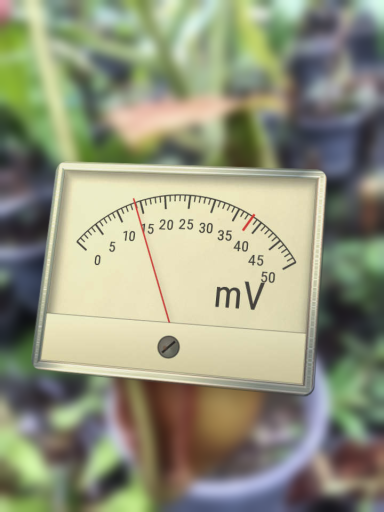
14
